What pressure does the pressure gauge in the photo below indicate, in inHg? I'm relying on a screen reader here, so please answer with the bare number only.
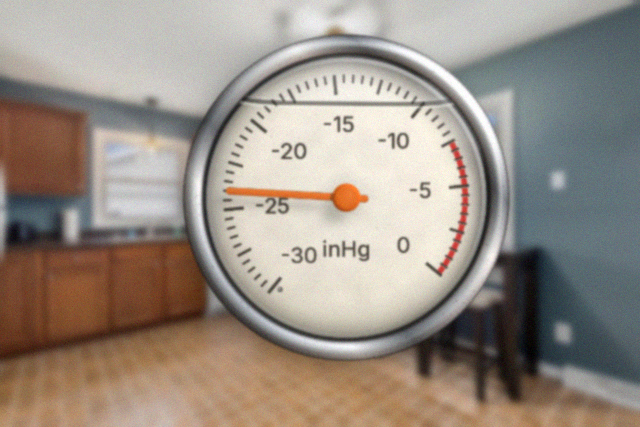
-24
